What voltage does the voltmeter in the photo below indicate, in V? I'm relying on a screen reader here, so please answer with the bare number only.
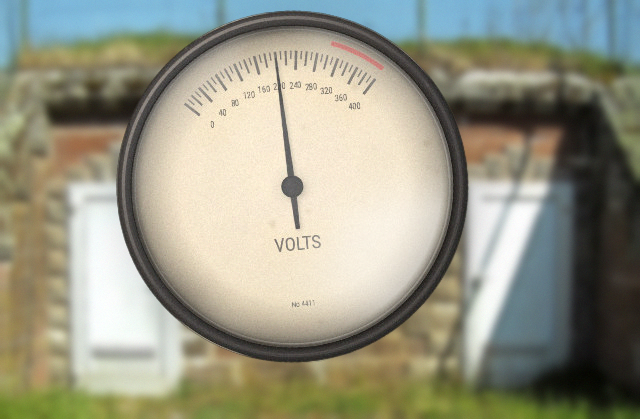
200
